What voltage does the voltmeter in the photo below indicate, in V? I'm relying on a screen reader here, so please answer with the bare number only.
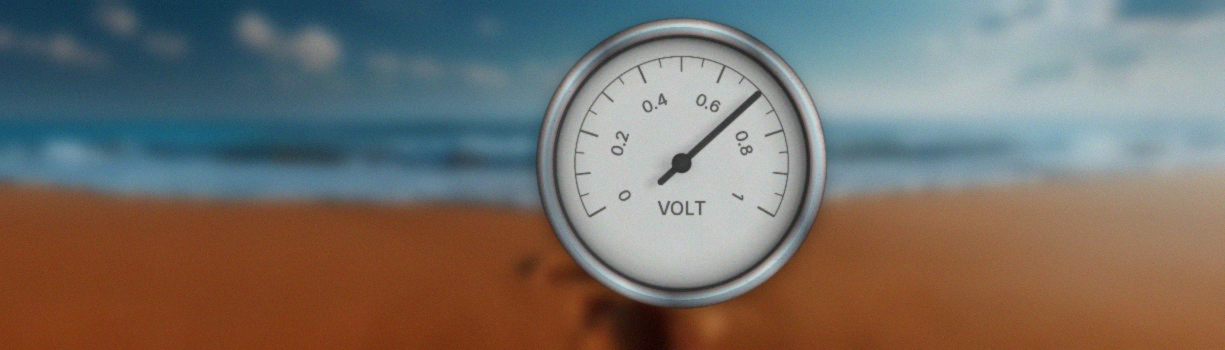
0.7
